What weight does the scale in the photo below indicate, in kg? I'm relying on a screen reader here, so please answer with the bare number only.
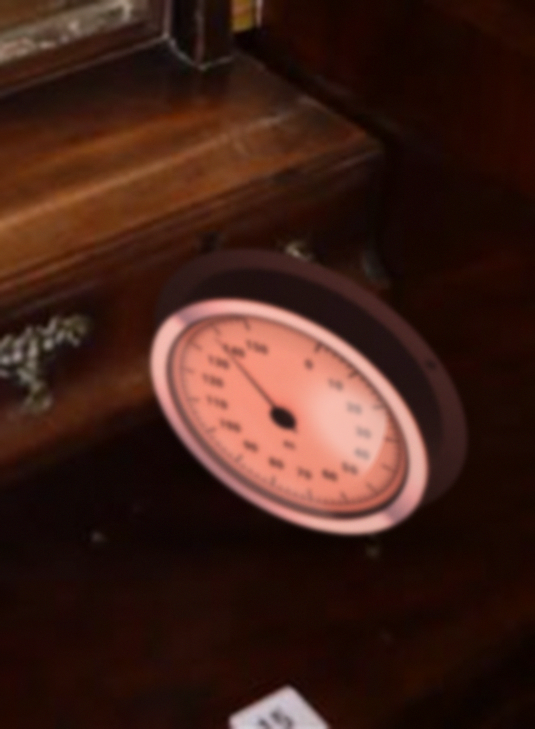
140
